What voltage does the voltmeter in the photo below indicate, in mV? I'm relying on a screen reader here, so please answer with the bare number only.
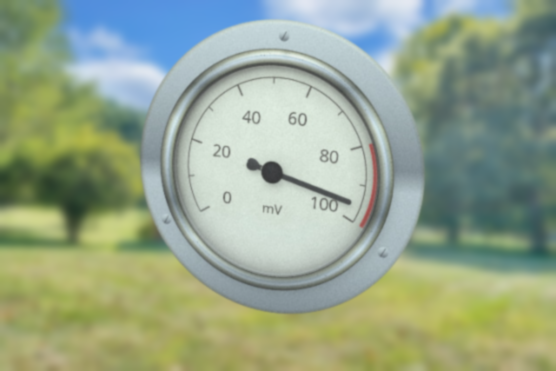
95
